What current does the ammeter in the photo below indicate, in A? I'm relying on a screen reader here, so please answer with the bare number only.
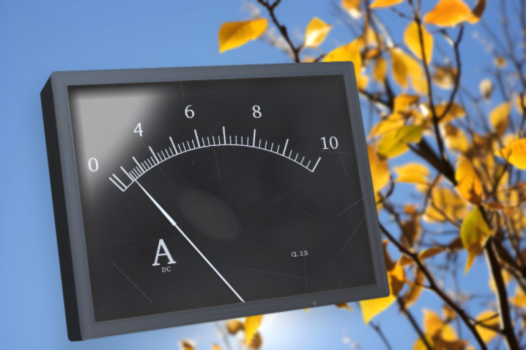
2
